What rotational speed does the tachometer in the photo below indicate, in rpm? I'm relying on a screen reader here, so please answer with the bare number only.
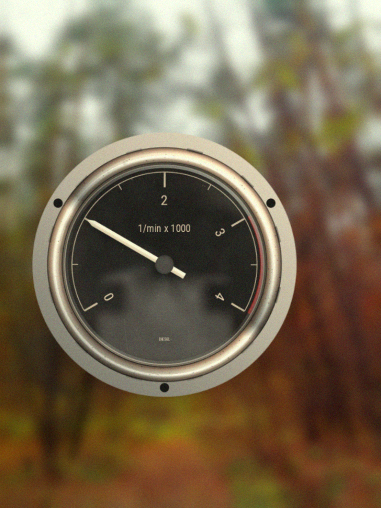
1000
